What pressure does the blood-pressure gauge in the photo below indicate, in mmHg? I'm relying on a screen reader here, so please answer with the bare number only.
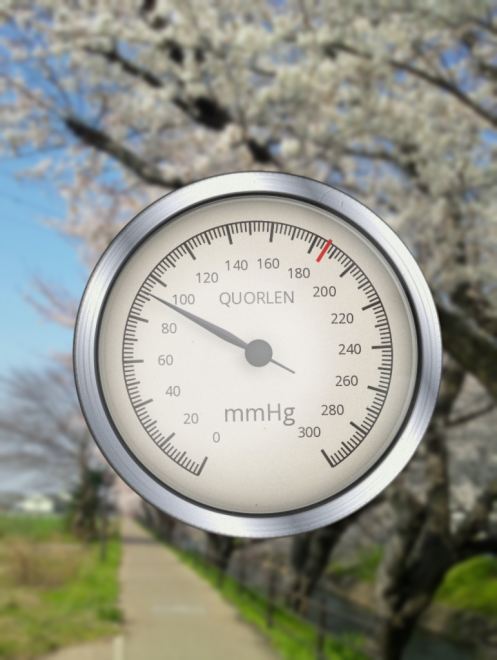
92
